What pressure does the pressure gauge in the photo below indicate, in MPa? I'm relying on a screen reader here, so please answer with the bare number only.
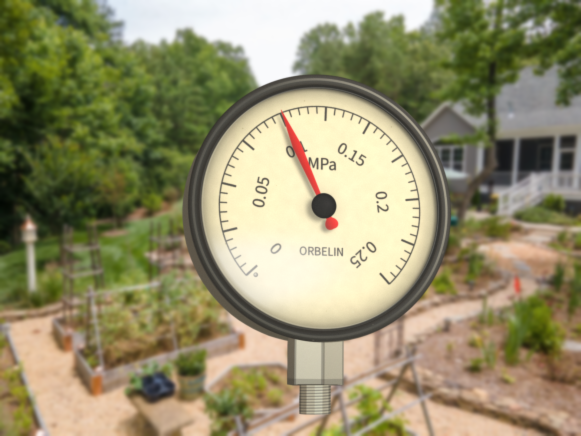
0.1
